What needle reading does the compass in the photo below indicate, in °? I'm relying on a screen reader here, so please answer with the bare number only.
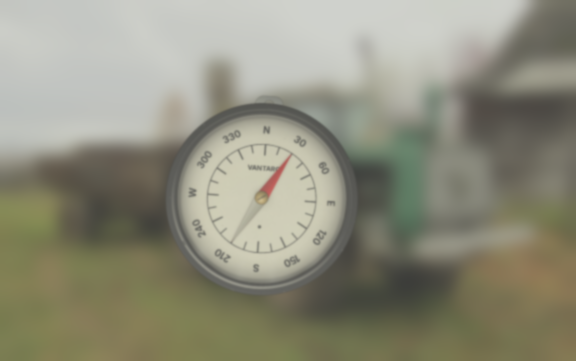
30
